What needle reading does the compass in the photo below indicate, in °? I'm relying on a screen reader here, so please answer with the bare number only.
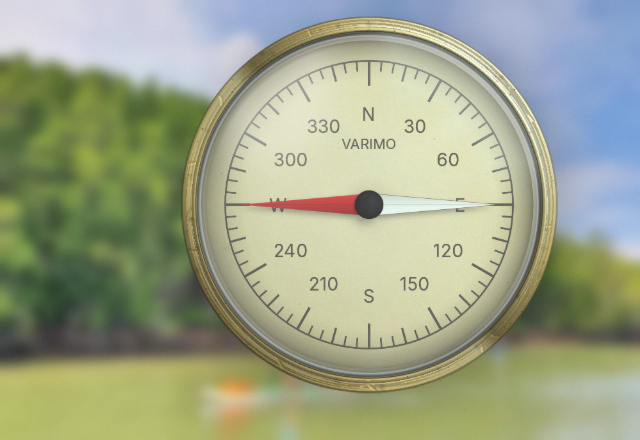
270
